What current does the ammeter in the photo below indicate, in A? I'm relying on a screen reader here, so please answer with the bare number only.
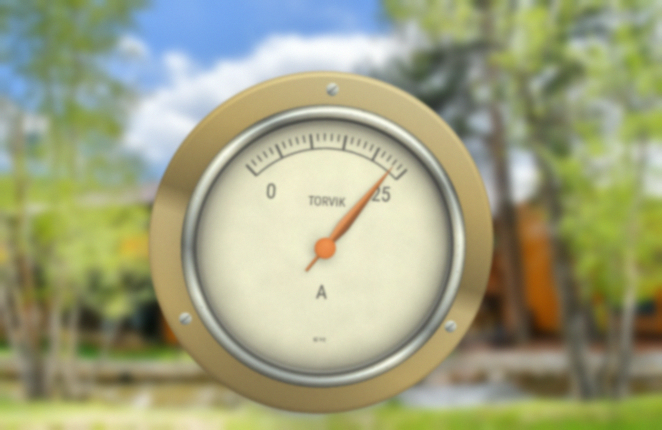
23
